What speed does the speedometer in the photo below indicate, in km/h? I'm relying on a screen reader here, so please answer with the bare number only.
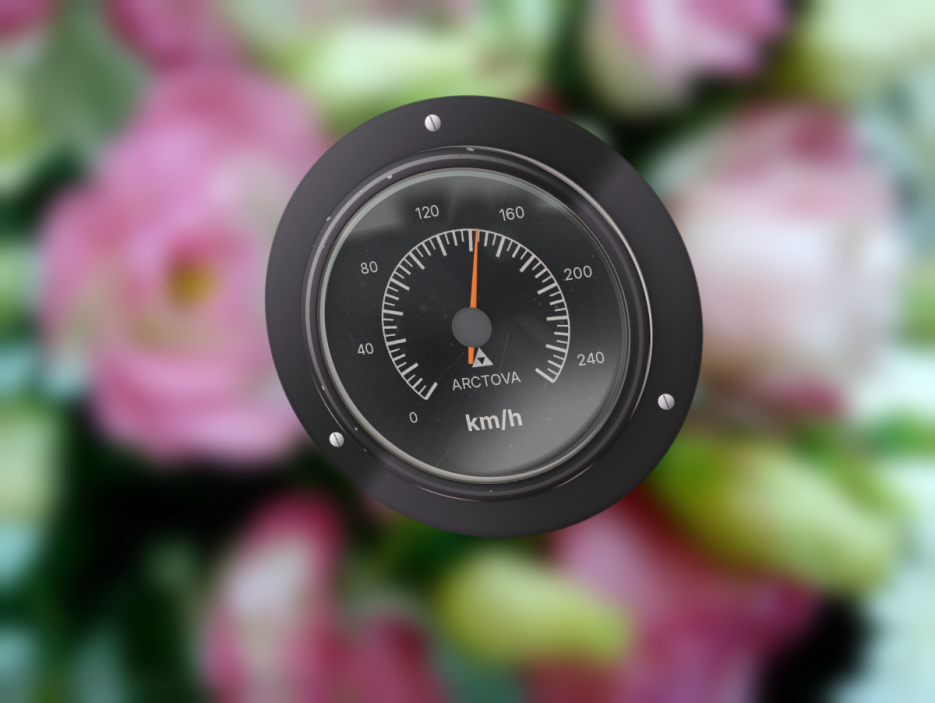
145
